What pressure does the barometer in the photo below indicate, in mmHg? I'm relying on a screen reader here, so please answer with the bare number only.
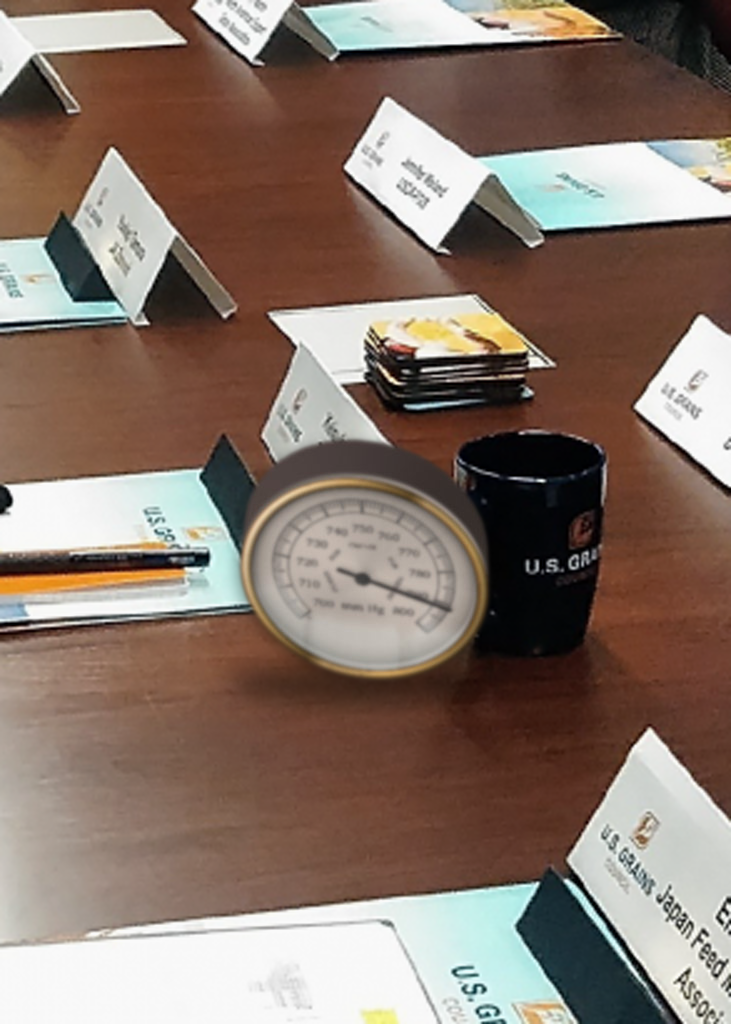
790
